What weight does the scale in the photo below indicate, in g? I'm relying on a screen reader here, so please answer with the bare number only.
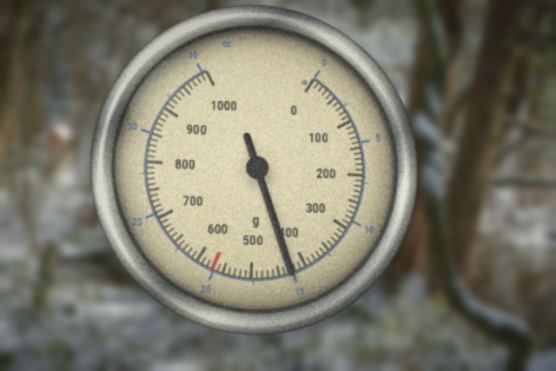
430
